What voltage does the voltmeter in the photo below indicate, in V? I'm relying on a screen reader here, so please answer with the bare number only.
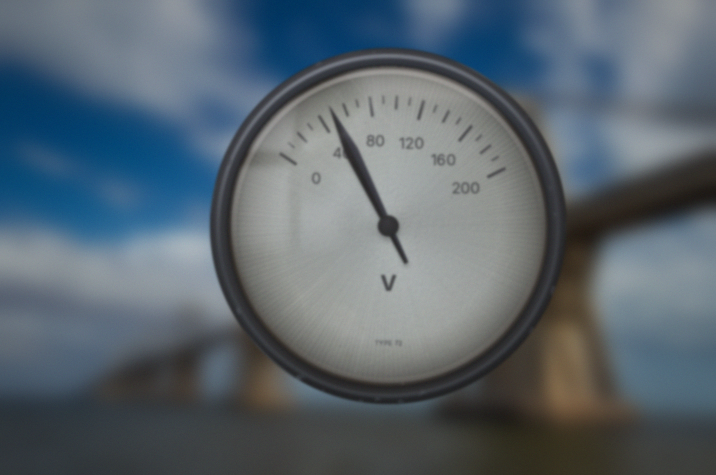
50
